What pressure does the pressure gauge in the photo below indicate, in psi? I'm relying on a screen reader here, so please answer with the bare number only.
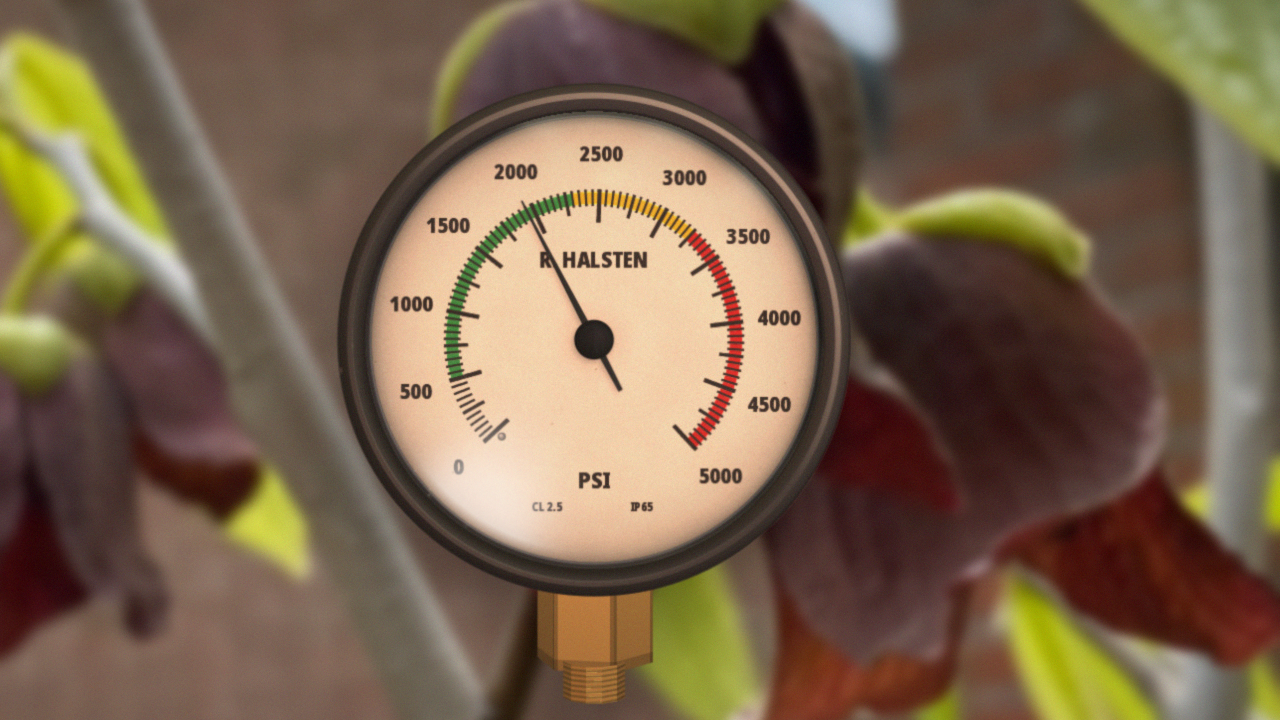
1950
